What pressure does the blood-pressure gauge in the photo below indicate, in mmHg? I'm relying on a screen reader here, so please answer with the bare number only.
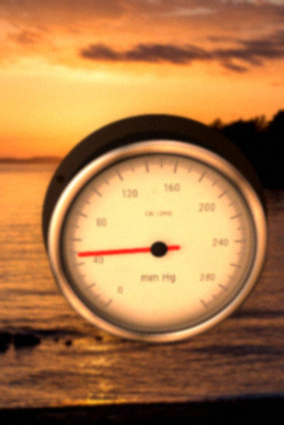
50
